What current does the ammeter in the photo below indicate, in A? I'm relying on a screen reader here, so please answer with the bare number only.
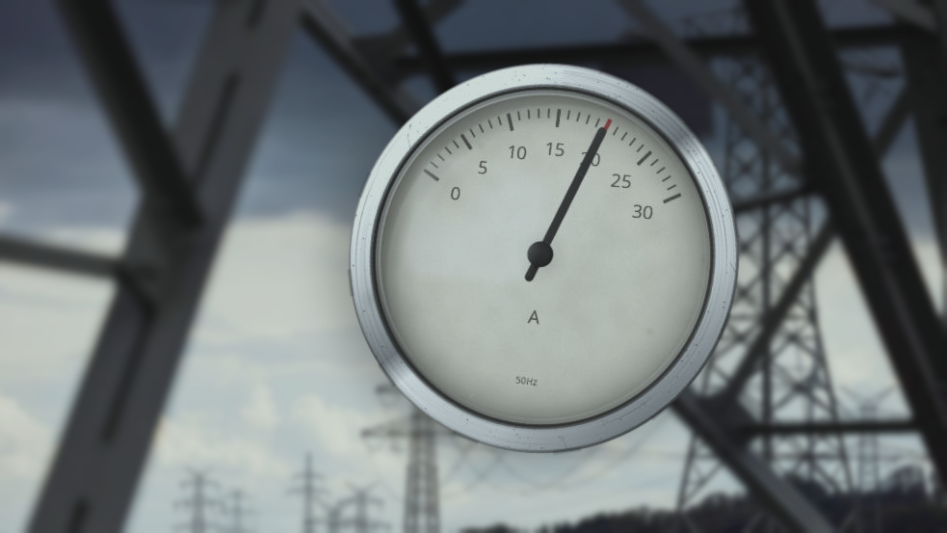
20
